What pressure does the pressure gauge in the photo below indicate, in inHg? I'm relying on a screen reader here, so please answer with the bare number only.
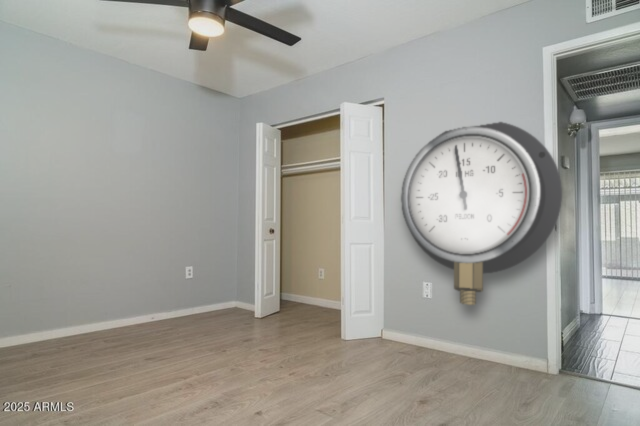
-16
